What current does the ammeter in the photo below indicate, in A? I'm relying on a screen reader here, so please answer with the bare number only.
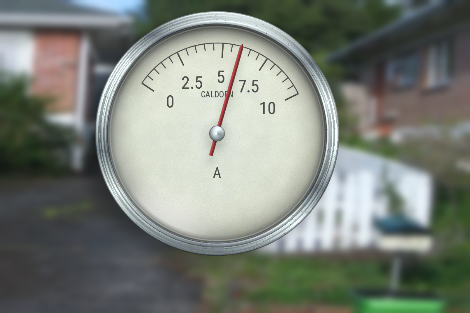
6
